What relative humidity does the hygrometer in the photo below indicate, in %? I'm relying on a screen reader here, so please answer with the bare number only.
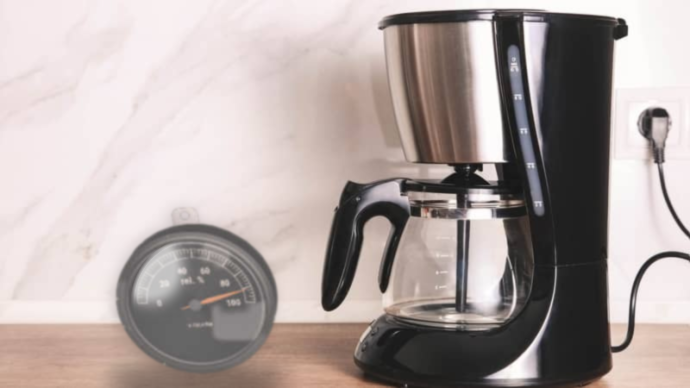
90
